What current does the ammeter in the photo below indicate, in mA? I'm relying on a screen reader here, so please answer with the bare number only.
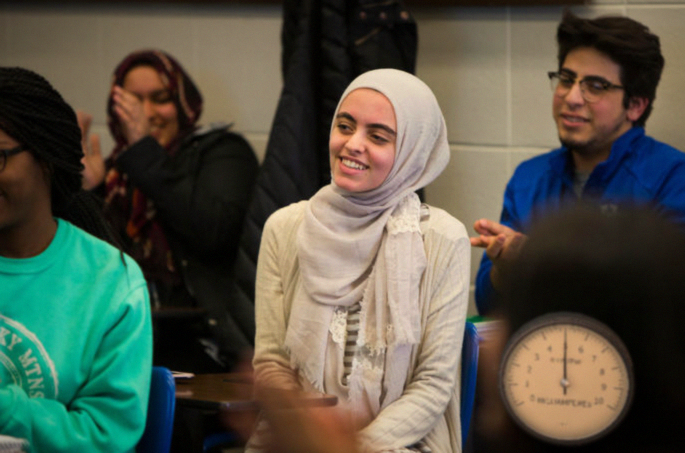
5
